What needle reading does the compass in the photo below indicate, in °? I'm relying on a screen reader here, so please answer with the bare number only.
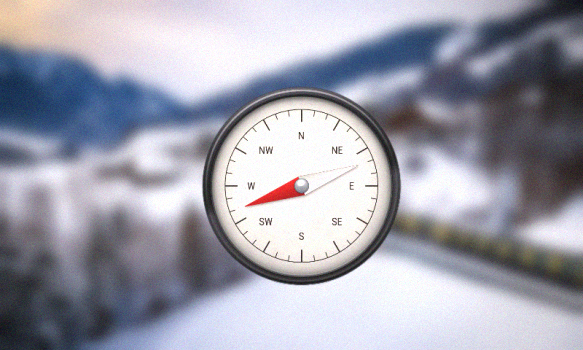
250
